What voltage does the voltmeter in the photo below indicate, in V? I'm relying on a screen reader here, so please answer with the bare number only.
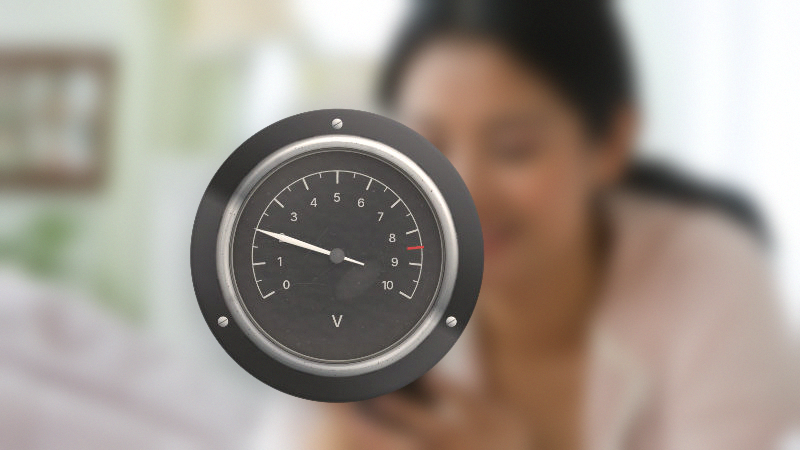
2
